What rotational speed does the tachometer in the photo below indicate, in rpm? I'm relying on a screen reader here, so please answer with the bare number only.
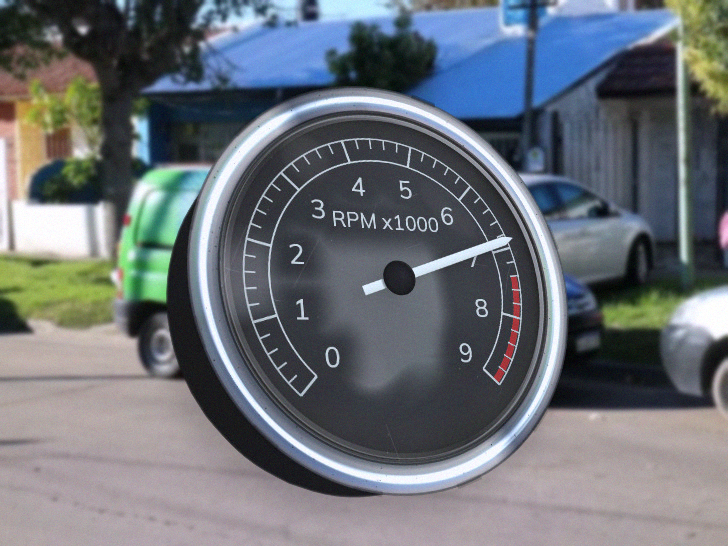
6900
